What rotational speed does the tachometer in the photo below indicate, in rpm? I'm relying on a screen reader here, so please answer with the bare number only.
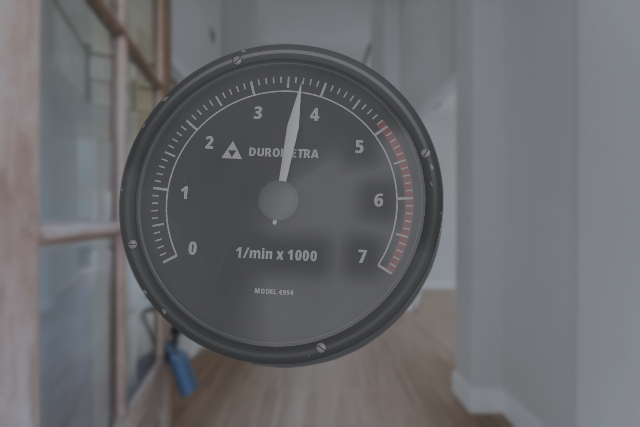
3700
